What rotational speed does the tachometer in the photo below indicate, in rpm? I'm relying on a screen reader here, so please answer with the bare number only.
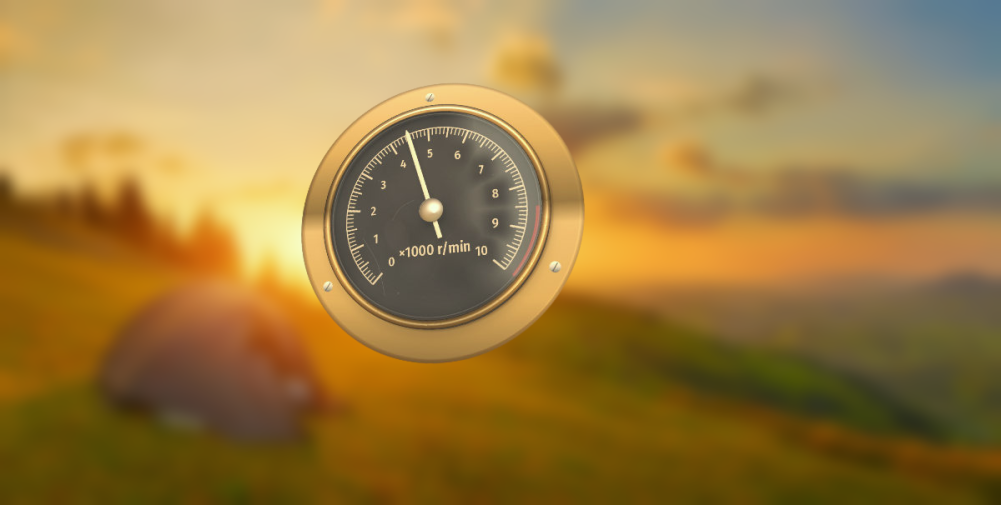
4500
